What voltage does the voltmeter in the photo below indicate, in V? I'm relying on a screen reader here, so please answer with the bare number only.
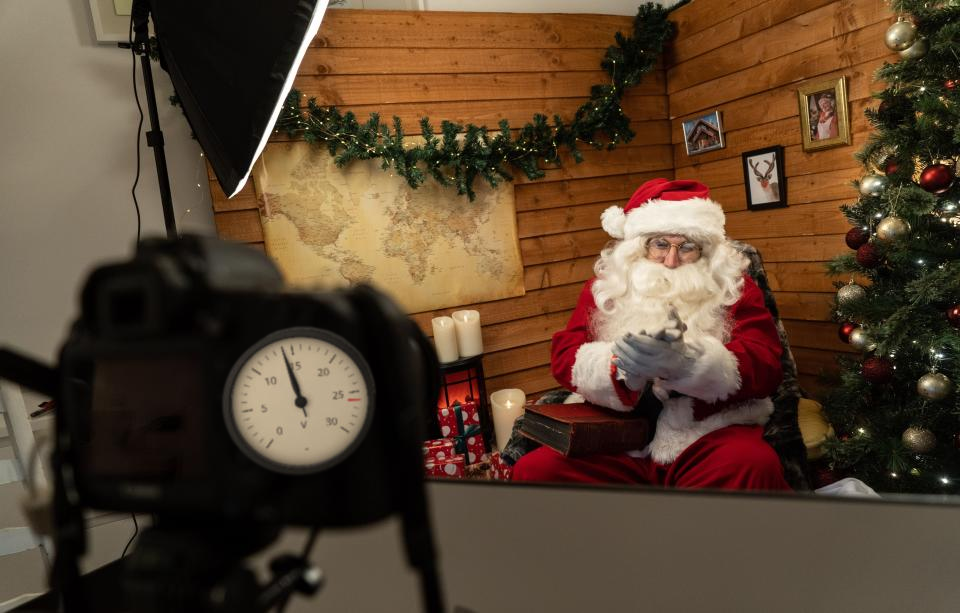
14
